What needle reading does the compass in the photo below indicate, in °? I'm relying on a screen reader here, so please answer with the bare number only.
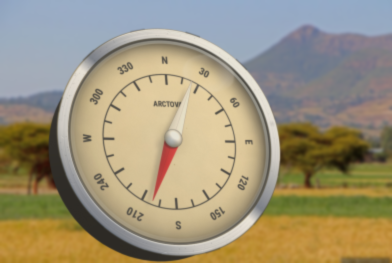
202.5
